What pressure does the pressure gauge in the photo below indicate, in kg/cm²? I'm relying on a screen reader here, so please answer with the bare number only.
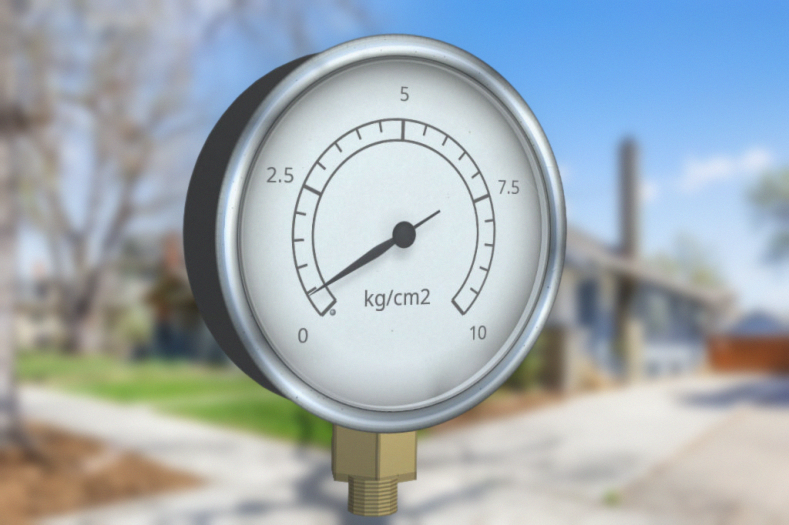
0.5
